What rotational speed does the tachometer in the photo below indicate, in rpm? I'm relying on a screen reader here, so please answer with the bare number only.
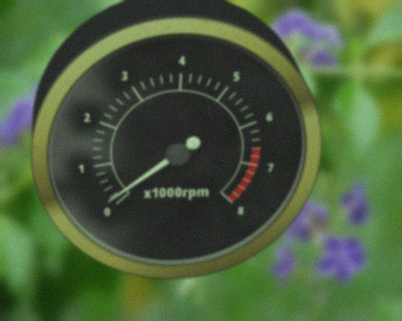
200
